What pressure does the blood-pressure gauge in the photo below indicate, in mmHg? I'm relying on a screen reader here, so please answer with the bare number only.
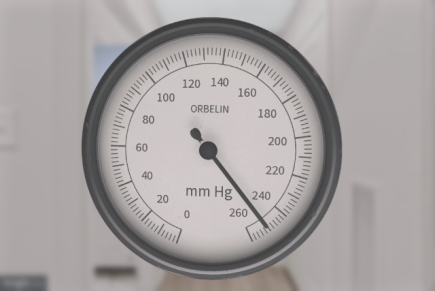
250
